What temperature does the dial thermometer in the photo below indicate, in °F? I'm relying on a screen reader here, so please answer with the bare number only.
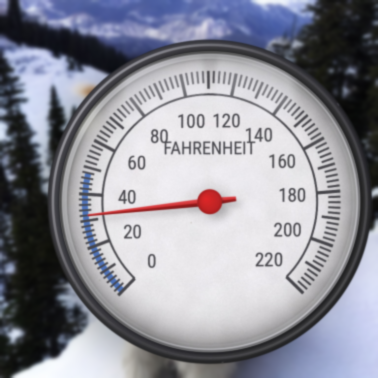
32
